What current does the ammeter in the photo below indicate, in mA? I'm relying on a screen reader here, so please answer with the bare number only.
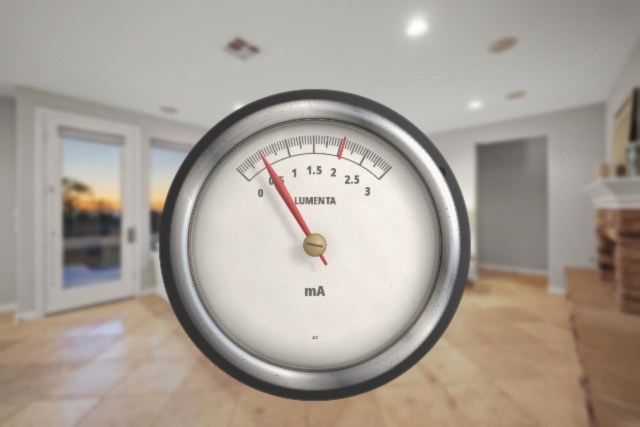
0.5
